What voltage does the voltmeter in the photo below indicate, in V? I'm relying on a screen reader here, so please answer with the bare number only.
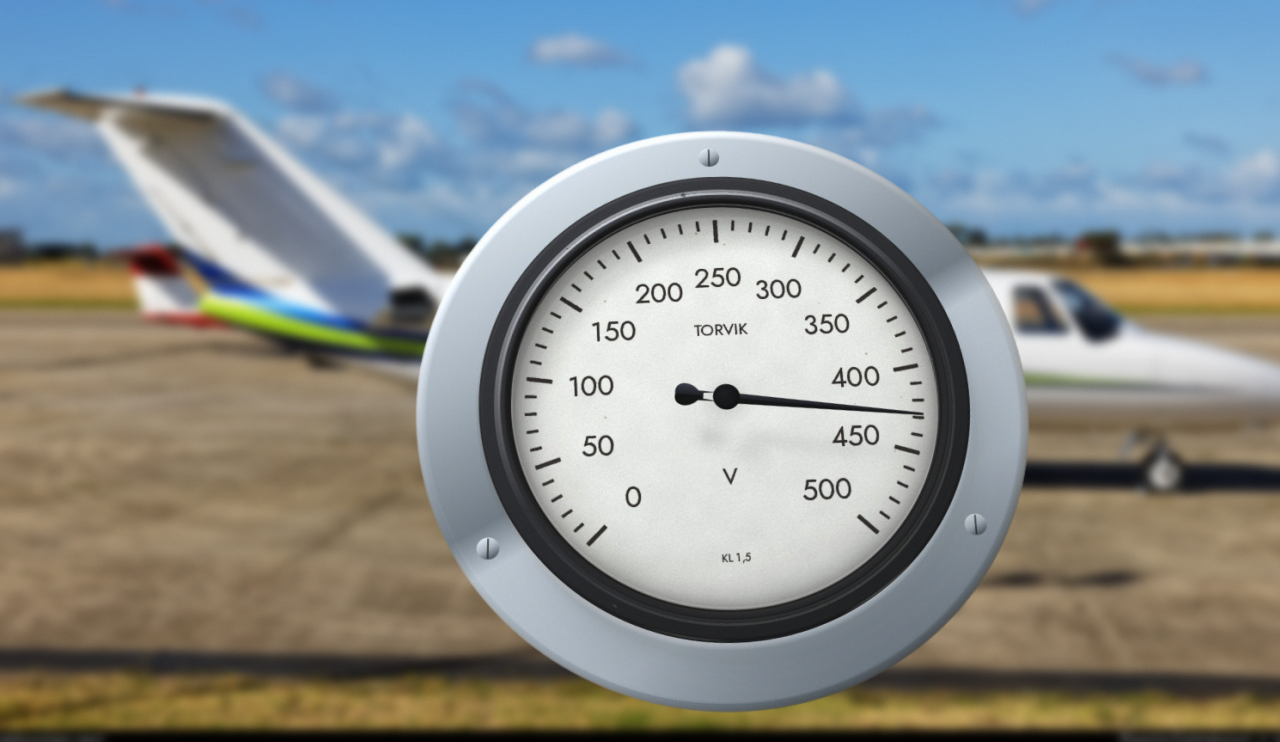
430
